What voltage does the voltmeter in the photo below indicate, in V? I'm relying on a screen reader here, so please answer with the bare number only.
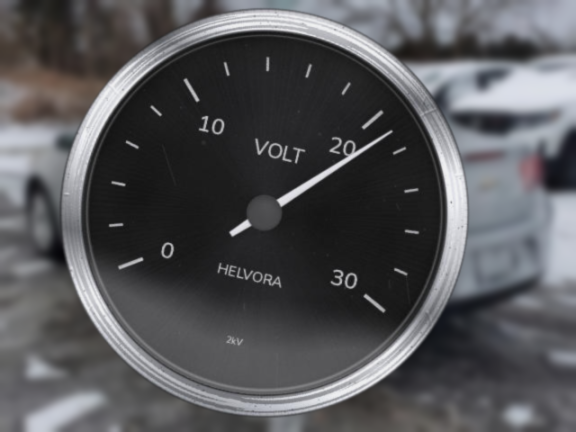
21
